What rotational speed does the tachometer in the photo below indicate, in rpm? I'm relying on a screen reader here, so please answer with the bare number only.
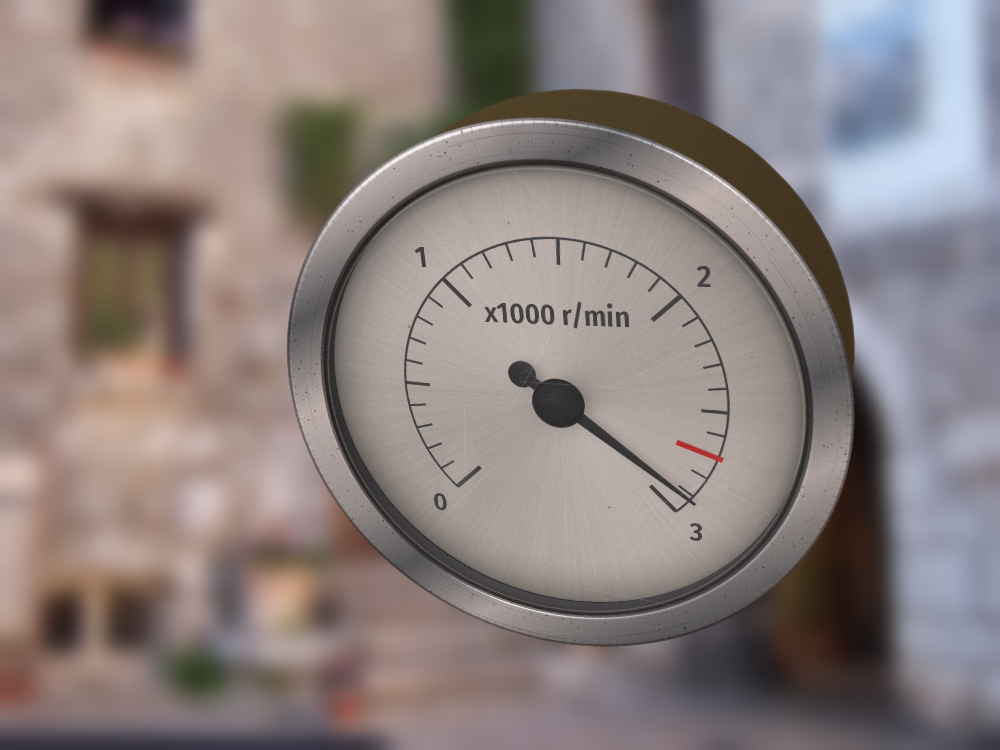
2900
